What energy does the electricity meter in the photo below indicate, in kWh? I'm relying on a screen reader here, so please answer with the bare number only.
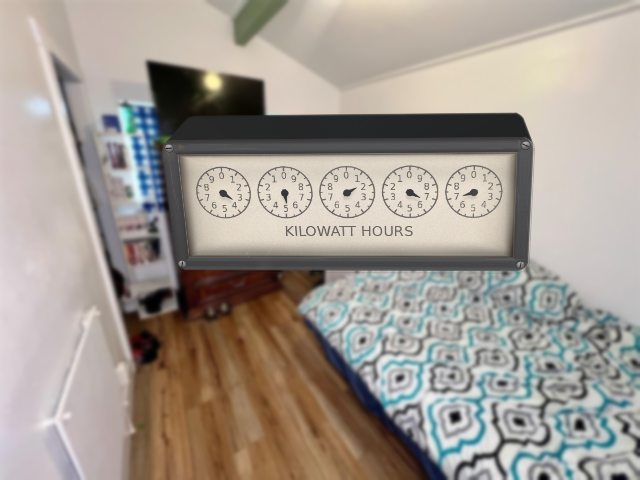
35167
